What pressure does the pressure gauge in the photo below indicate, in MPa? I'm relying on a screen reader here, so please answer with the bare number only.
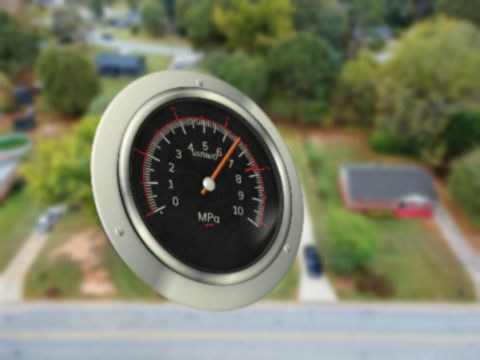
6.5
